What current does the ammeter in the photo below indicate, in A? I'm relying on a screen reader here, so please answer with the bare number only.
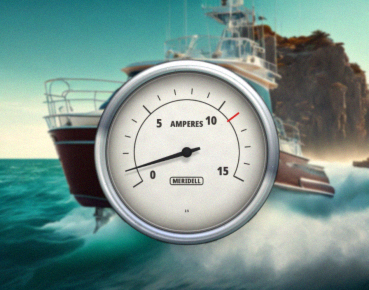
1
